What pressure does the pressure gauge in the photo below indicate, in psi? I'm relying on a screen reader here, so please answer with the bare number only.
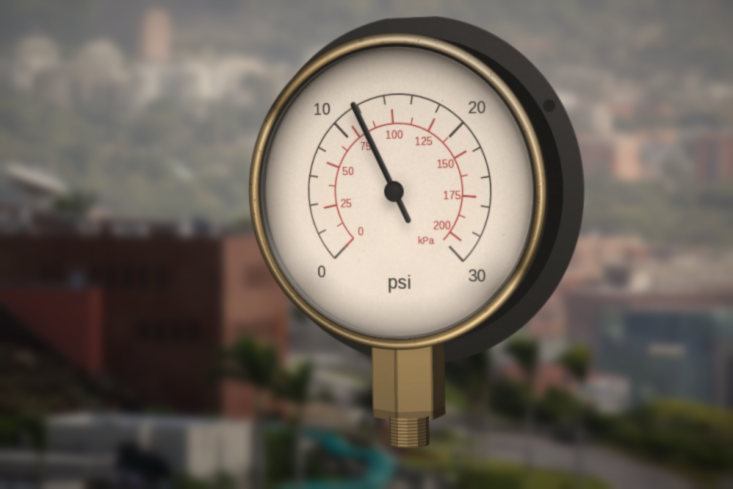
12
